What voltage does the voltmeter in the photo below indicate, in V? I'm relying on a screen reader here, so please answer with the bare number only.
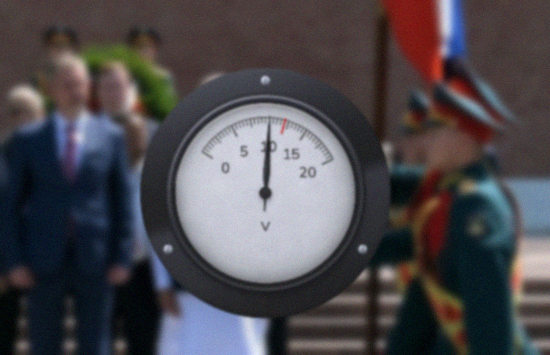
10
